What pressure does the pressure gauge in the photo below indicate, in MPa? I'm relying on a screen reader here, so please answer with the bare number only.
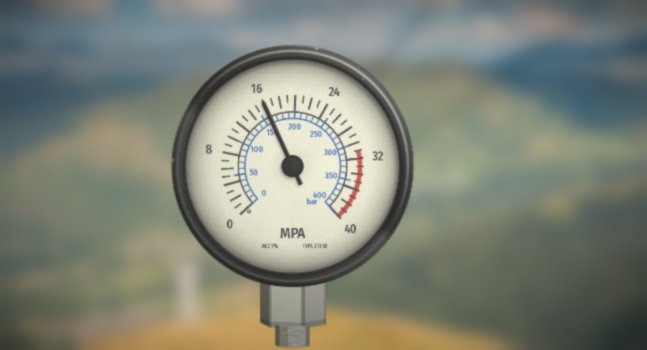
16
